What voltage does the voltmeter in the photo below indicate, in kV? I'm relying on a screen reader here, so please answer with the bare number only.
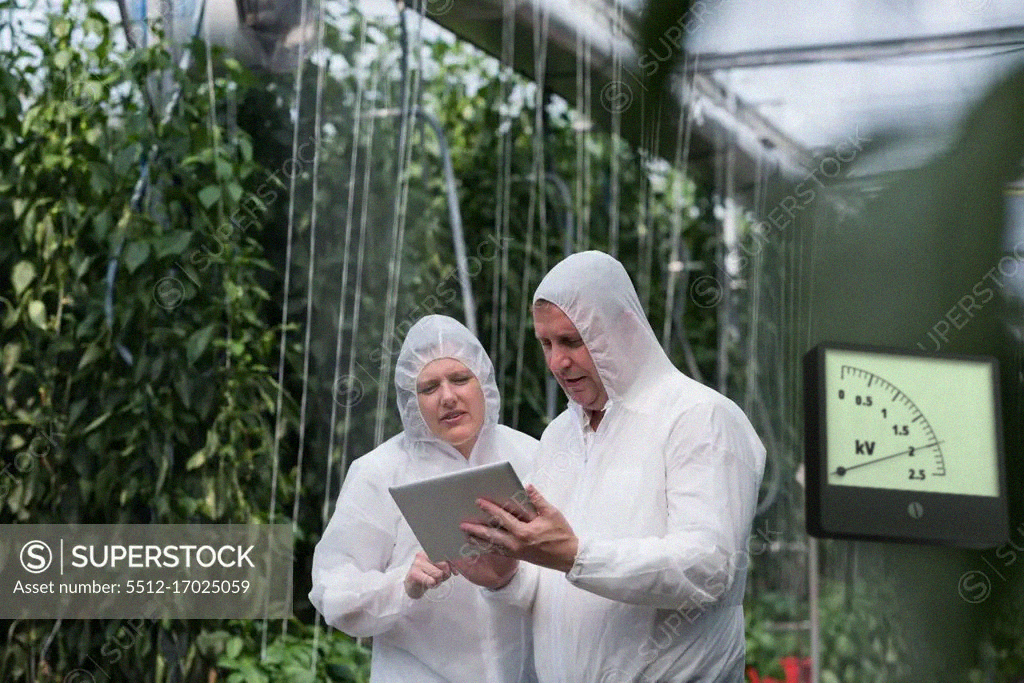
2
